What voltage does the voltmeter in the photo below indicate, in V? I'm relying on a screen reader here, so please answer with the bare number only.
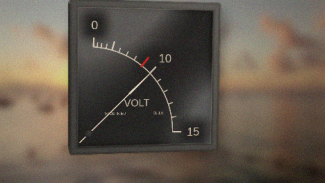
10
